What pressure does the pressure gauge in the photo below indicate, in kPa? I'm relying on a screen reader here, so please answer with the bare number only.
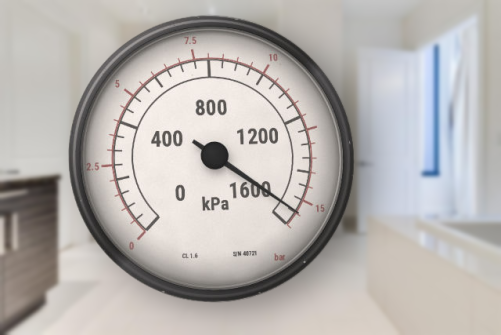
1550
